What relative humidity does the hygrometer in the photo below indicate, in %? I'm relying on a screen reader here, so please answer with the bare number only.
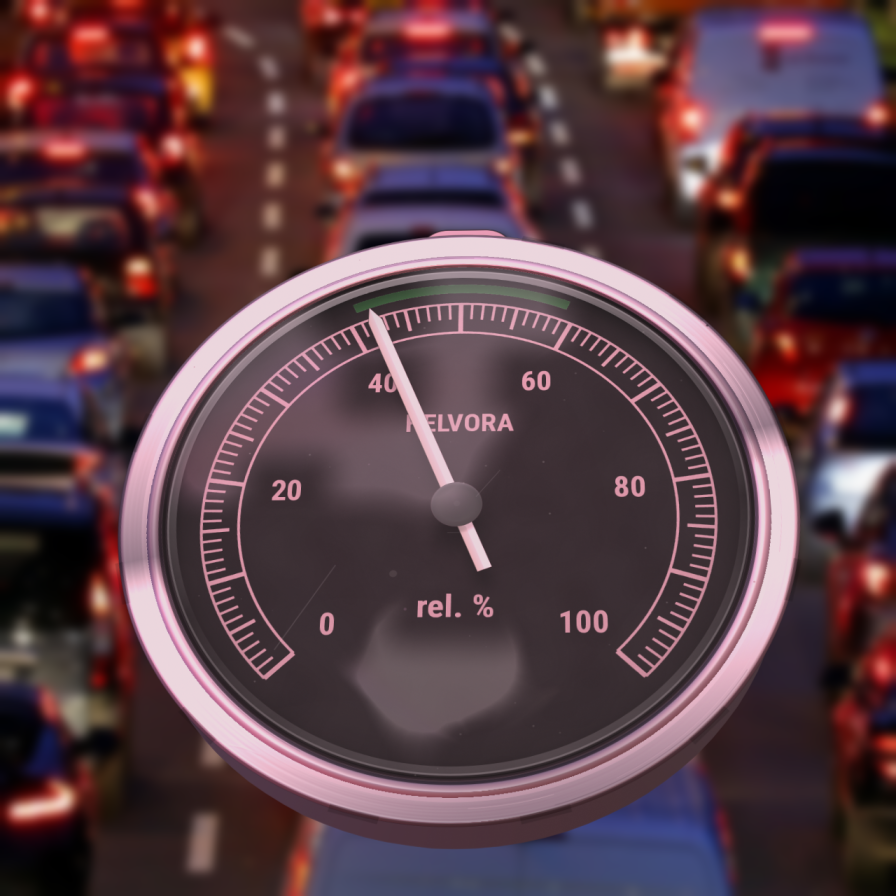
42
